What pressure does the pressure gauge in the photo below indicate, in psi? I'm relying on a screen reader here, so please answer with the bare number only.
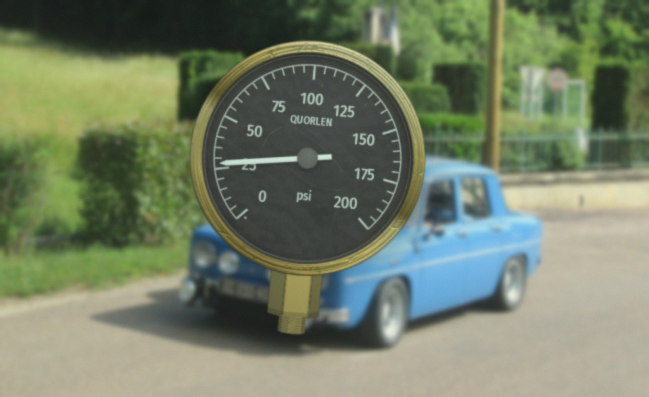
27.5
